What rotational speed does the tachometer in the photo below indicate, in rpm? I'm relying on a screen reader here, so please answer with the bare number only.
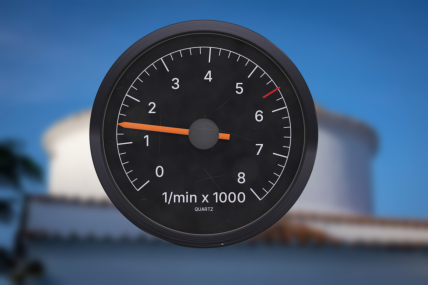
1400
